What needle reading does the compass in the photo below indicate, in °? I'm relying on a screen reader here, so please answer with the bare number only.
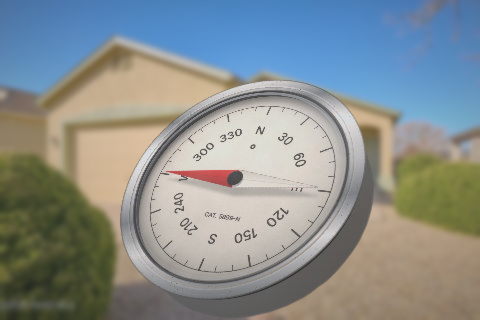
270
